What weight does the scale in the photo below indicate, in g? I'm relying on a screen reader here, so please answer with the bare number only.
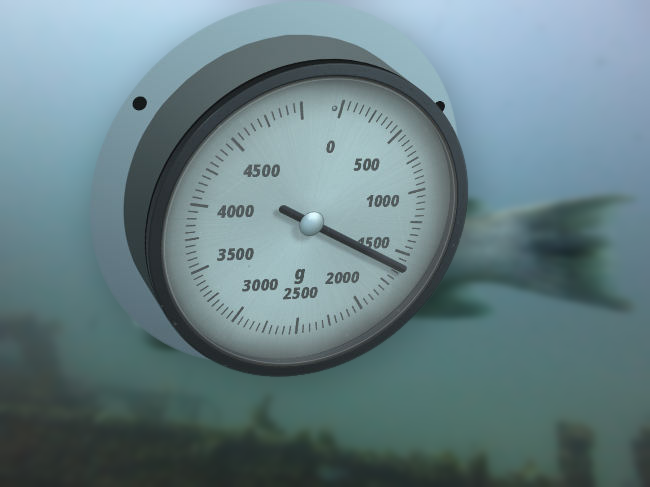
1600
